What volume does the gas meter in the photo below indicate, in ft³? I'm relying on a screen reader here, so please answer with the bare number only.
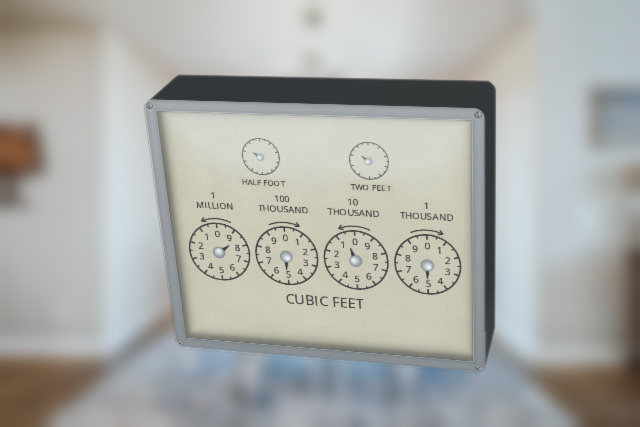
850500
